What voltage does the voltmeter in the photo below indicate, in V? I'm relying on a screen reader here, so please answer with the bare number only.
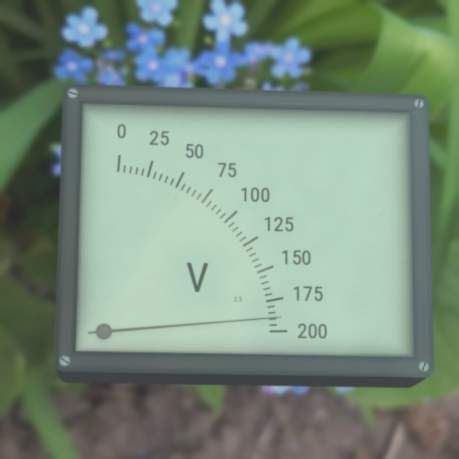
190
